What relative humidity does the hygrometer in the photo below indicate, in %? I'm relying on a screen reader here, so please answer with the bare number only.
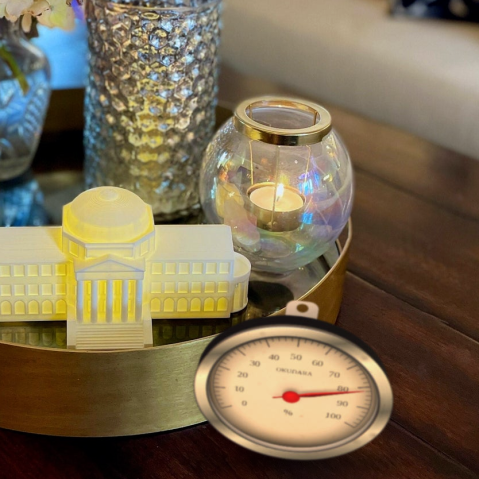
80
